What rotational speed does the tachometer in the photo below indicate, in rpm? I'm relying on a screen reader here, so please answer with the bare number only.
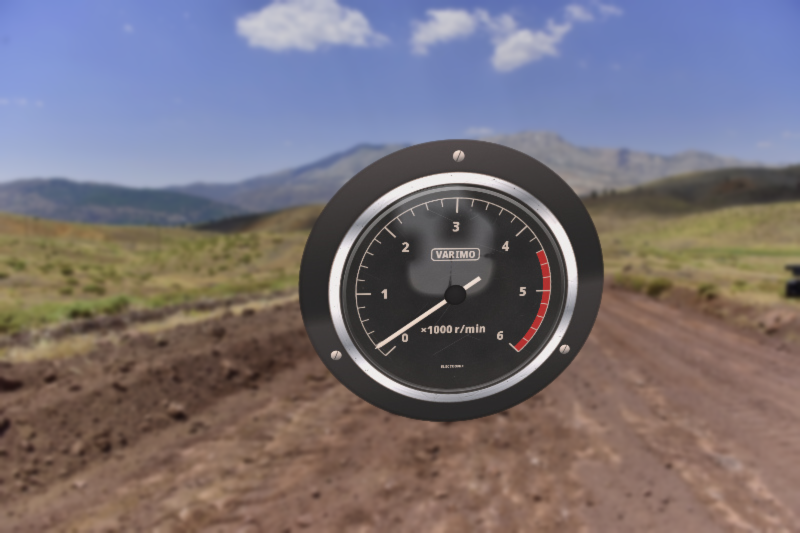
200
